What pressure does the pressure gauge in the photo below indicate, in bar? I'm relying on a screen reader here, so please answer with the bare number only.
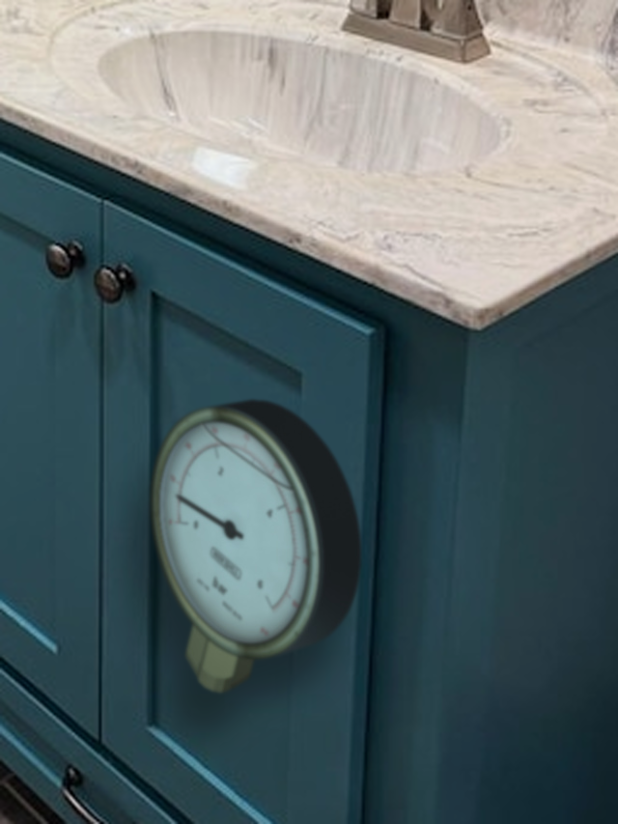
0.5
